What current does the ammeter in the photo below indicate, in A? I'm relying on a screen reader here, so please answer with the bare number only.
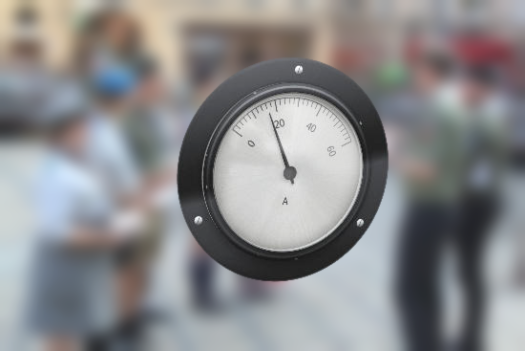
16
